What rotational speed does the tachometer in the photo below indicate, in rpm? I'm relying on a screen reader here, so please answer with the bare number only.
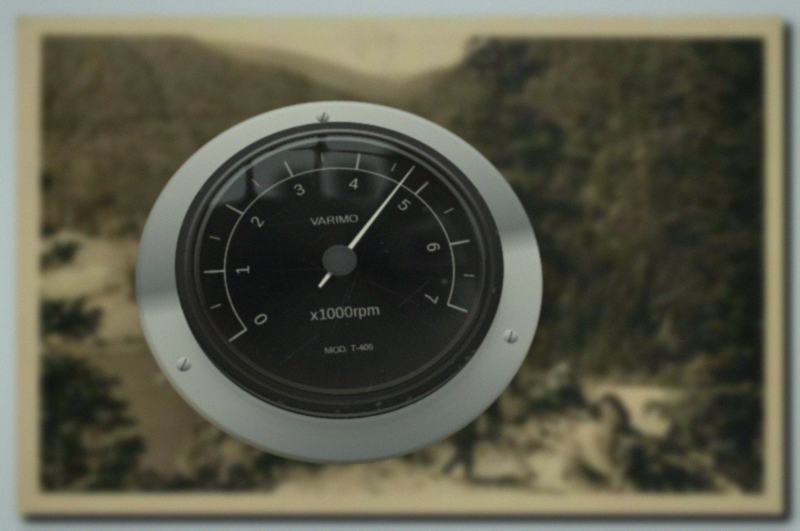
4750
